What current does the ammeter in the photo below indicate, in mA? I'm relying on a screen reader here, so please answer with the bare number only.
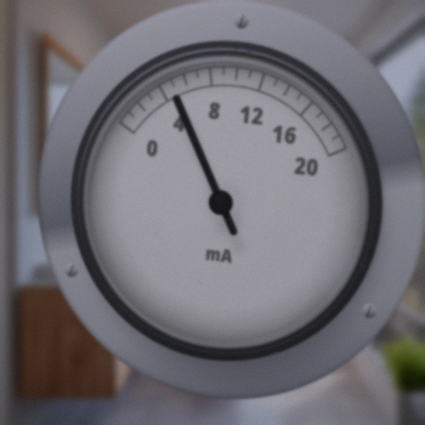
5
